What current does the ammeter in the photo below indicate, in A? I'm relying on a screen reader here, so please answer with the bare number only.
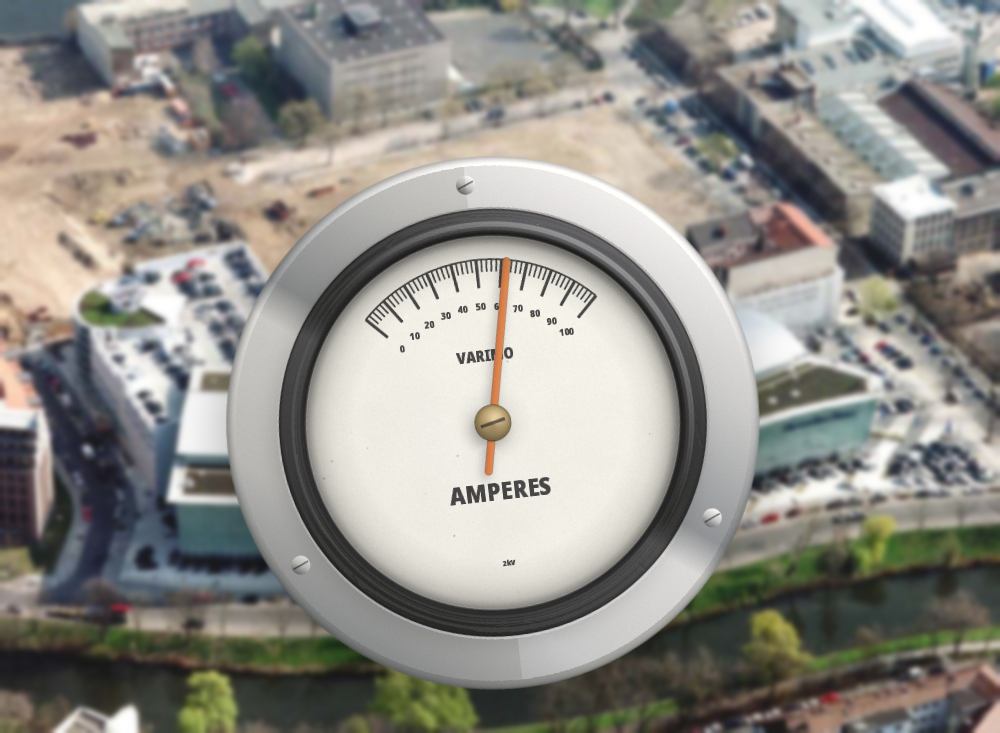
62
